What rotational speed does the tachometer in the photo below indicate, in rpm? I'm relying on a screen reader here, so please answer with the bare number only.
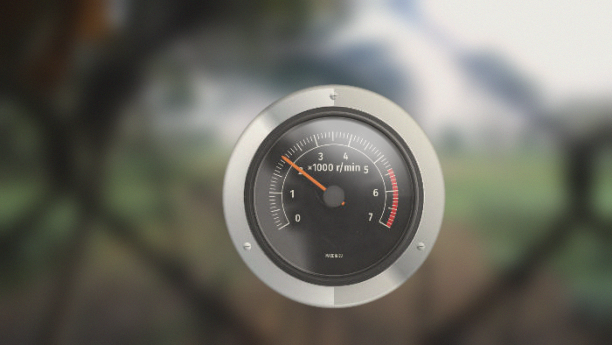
2000
